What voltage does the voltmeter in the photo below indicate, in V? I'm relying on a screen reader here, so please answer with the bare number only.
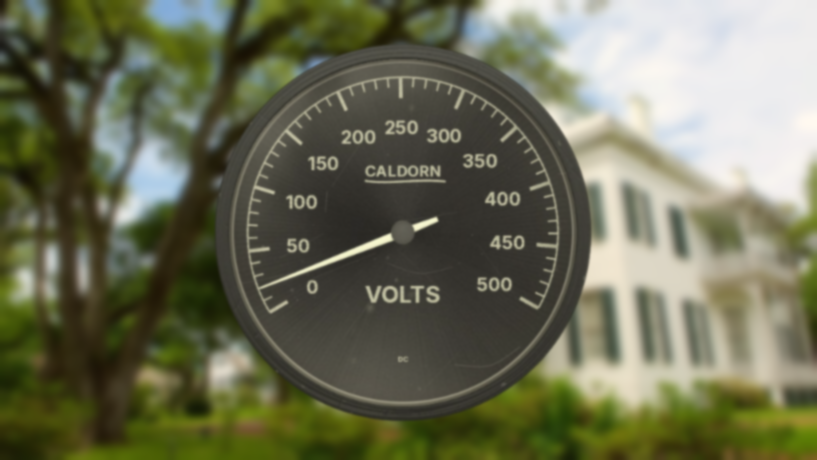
20
